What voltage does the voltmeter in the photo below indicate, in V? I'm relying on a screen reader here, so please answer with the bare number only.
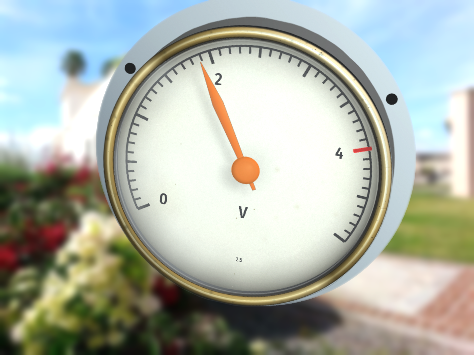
1.9
